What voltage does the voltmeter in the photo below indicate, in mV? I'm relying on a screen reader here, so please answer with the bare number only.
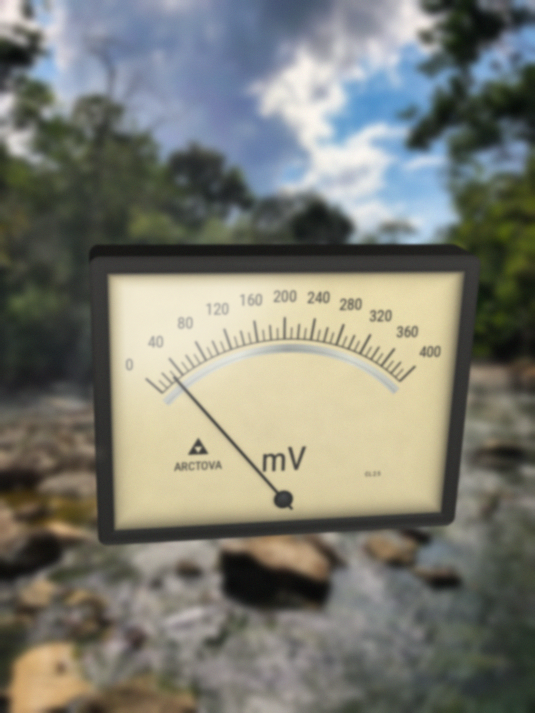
30
